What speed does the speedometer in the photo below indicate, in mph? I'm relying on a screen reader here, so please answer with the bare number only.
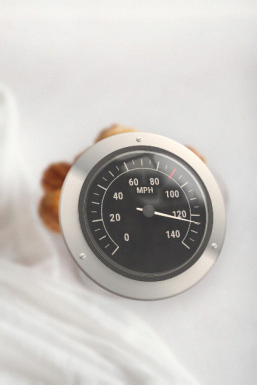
125
